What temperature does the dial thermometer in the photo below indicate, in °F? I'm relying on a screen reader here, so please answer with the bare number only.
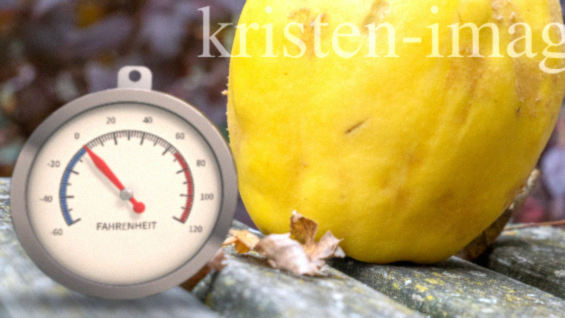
0
